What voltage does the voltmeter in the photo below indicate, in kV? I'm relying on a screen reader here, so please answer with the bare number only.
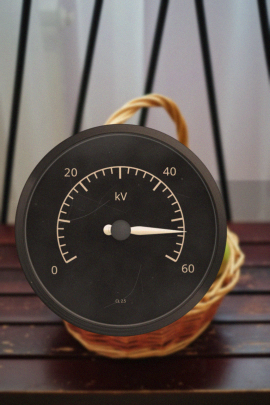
53
